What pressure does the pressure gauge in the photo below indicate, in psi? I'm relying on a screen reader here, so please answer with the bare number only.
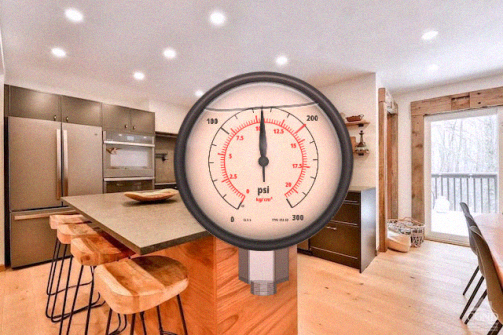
150
